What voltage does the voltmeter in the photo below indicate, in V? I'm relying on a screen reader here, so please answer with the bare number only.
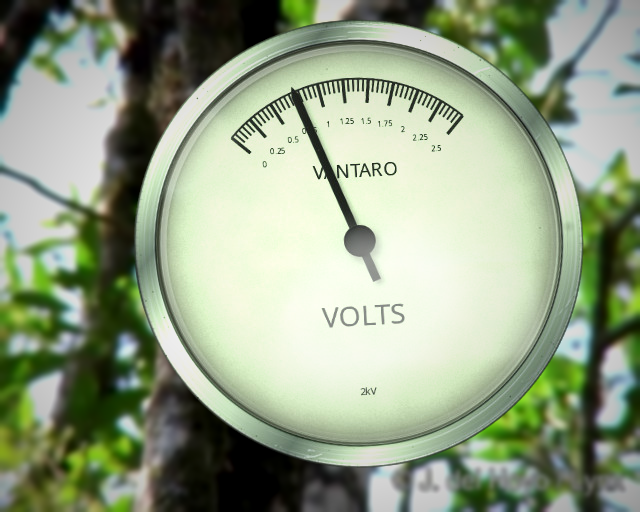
0.75
